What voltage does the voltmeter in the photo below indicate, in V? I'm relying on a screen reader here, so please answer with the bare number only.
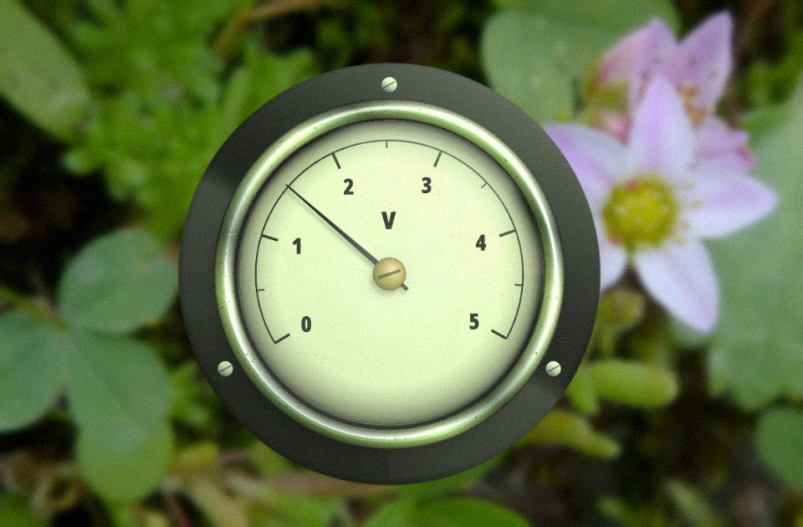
1.5
